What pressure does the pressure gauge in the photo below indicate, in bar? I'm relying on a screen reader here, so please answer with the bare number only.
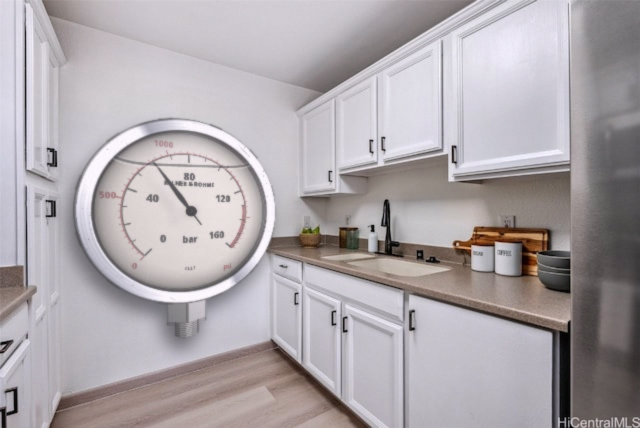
60
